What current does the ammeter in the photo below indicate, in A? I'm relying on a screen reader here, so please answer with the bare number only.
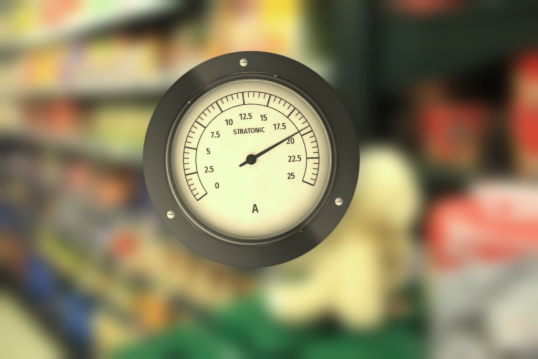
19.5
